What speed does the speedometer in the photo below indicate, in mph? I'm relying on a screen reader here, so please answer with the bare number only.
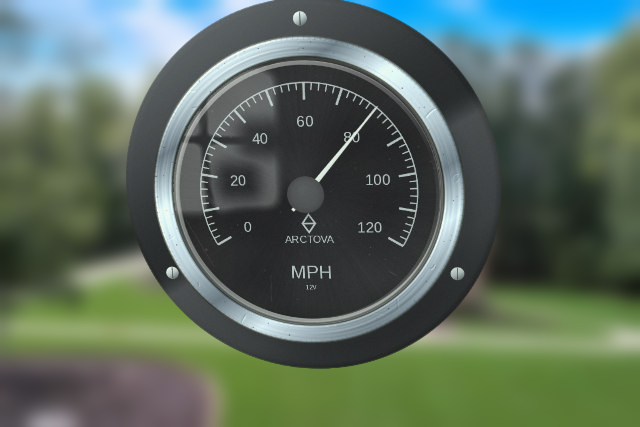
80
